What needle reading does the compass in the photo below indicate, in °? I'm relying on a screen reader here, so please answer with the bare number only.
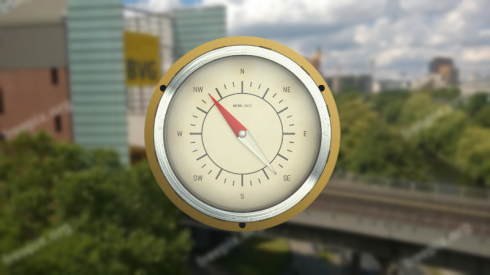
320
